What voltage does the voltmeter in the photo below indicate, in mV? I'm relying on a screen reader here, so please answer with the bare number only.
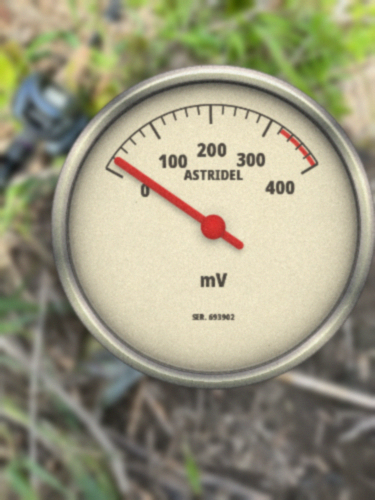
20
